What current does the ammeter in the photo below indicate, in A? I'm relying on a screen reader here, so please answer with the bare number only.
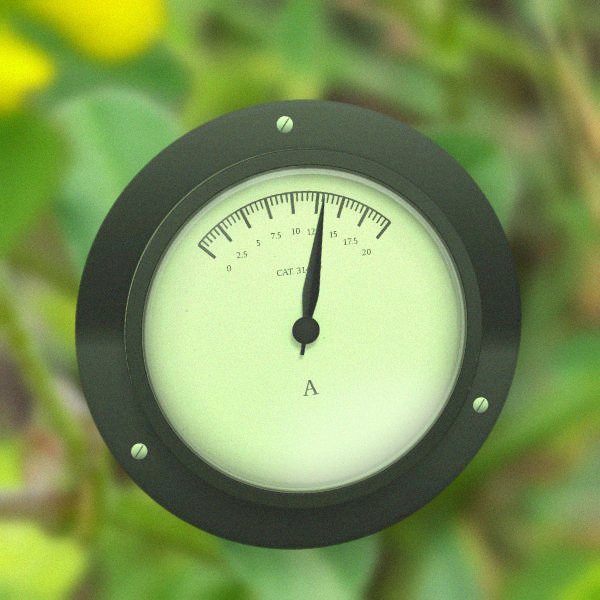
13
